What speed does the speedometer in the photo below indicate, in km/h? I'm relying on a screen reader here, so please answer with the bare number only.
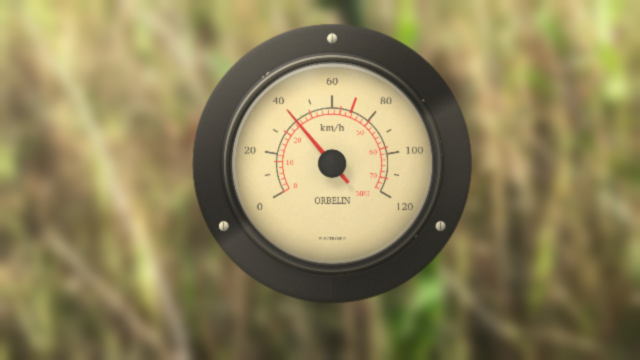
40
